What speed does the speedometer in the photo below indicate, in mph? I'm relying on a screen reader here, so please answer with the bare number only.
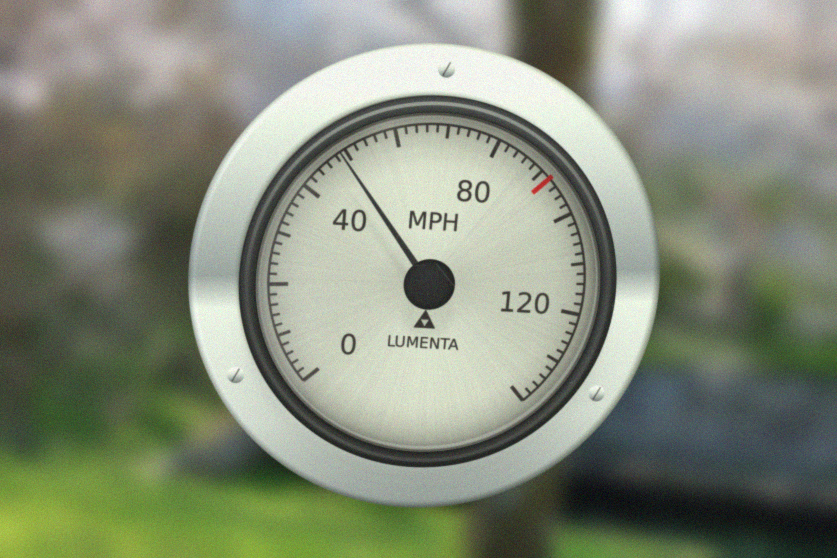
49
